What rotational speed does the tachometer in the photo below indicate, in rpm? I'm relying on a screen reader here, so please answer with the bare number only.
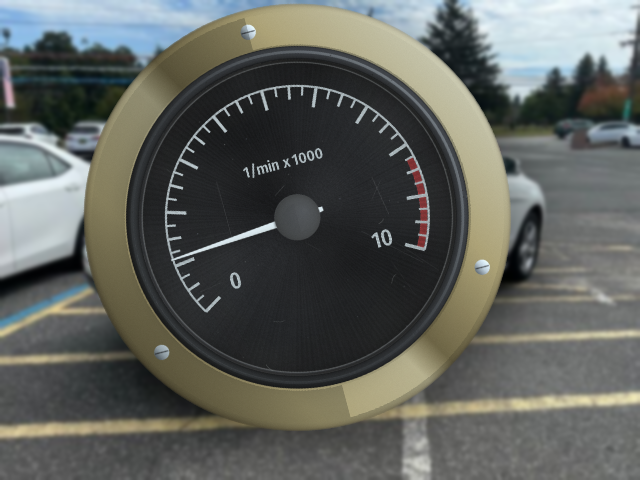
1125
